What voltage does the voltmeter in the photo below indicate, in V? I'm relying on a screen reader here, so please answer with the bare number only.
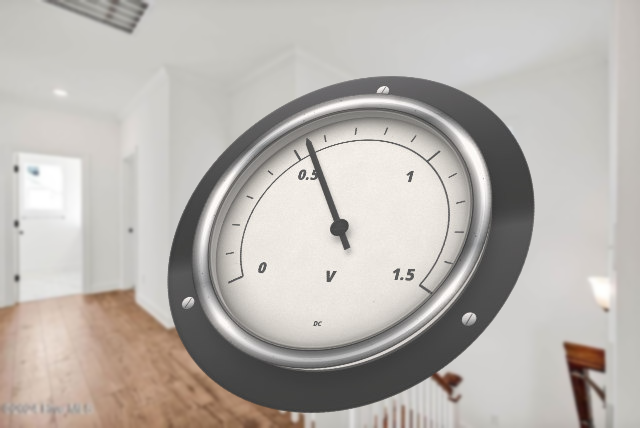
0.55
